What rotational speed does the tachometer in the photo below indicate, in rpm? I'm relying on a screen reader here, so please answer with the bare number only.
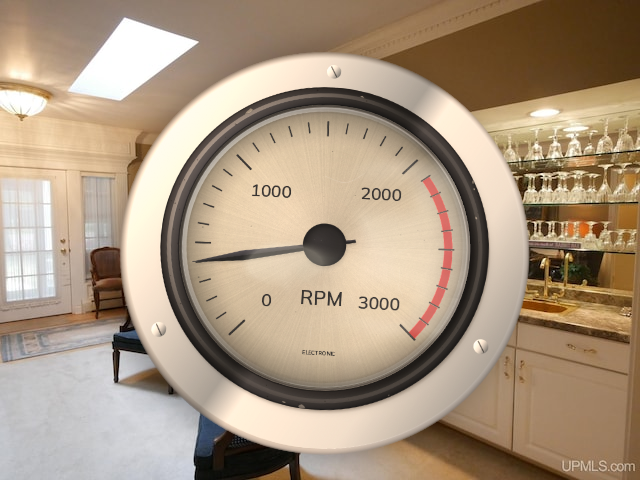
400
